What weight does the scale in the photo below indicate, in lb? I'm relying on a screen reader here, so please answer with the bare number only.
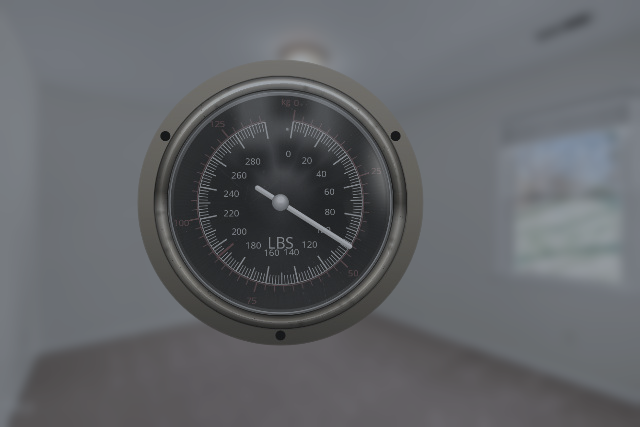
100
